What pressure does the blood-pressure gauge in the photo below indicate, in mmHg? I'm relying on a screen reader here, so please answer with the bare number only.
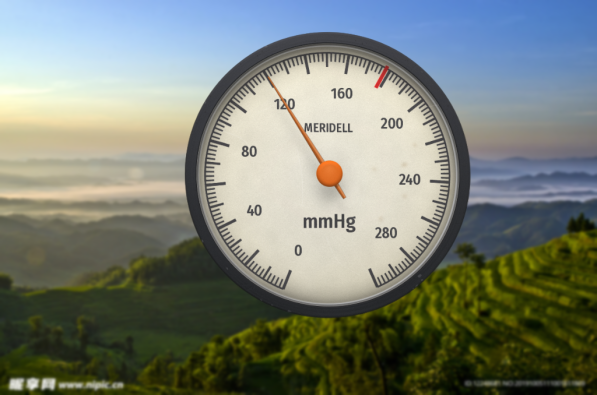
120
